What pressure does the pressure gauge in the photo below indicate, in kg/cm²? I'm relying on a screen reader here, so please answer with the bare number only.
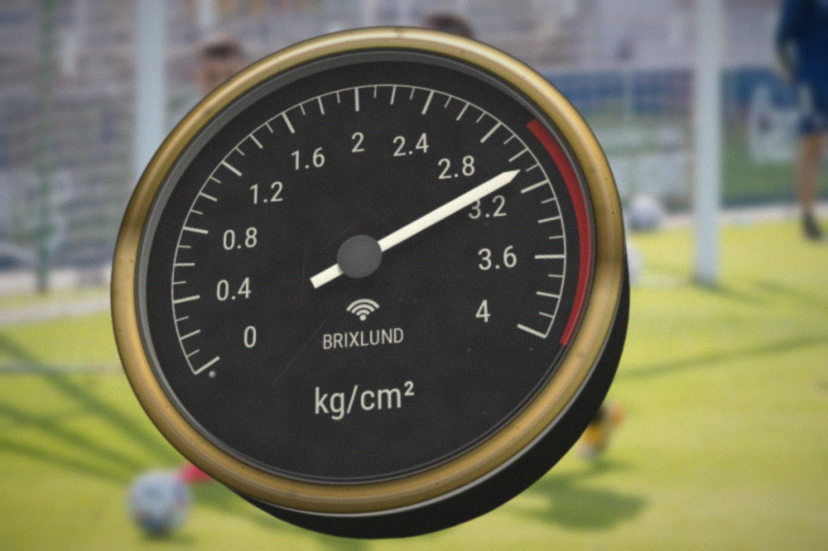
3.1
